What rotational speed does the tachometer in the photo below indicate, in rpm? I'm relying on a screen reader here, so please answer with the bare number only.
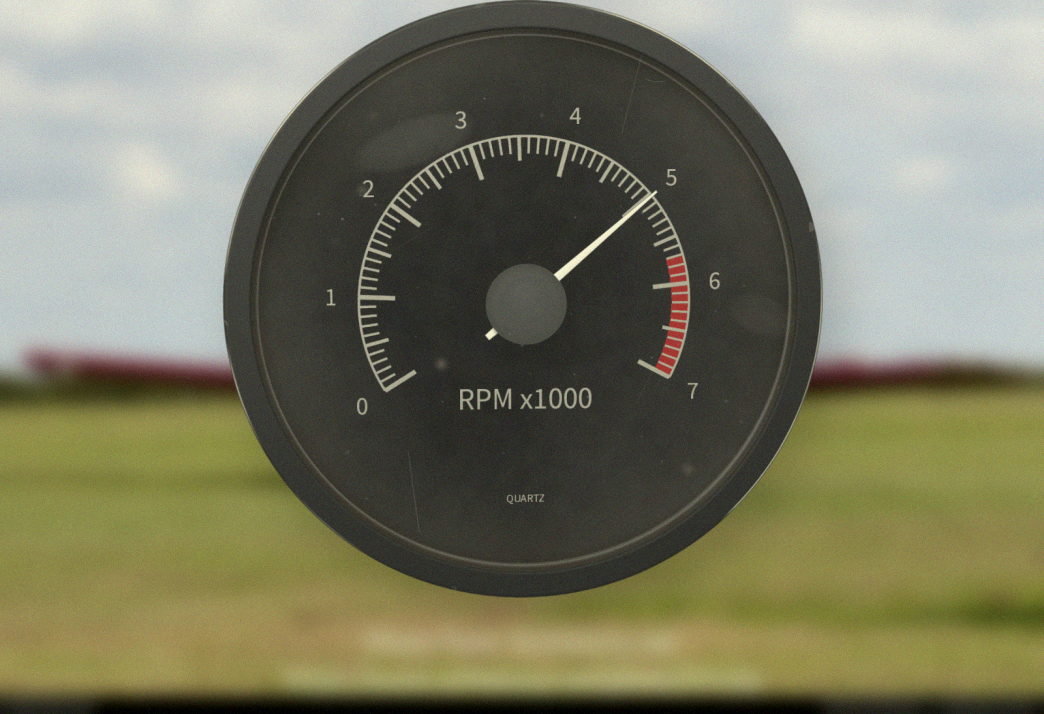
5000
